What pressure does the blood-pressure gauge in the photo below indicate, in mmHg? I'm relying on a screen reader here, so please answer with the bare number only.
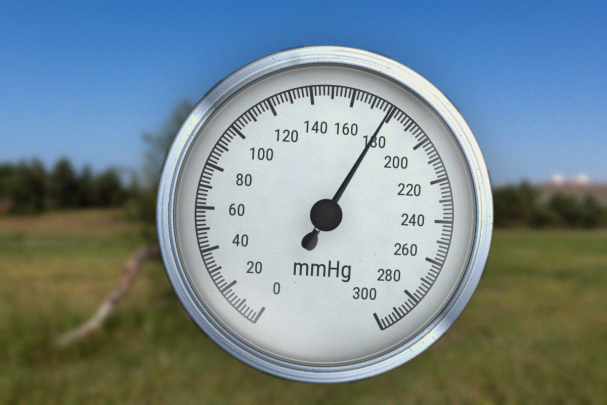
178
